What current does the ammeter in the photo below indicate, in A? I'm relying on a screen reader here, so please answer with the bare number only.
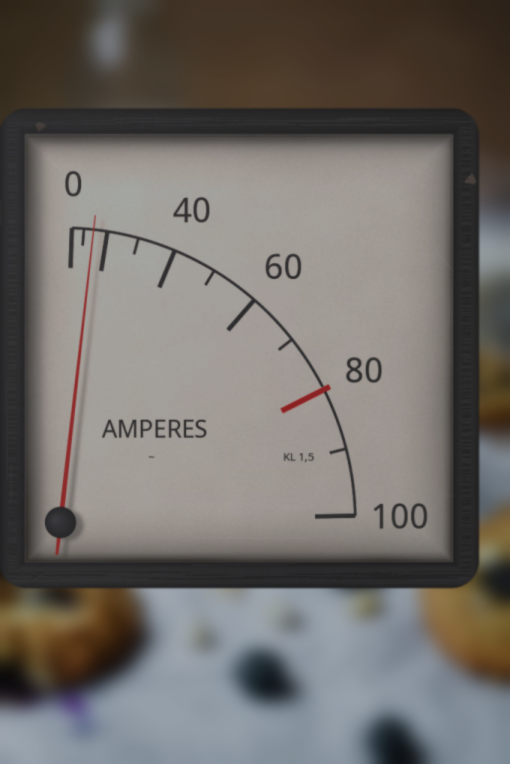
15
